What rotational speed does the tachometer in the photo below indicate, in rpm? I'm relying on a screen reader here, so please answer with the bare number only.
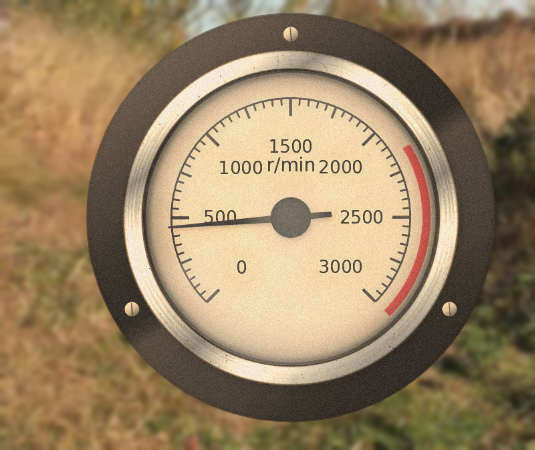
450
